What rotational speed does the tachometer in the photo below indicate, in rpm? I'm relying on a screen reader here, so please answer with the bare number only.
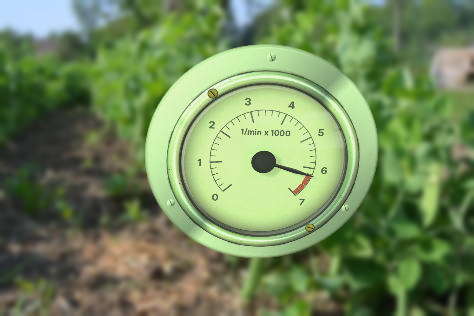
6200
